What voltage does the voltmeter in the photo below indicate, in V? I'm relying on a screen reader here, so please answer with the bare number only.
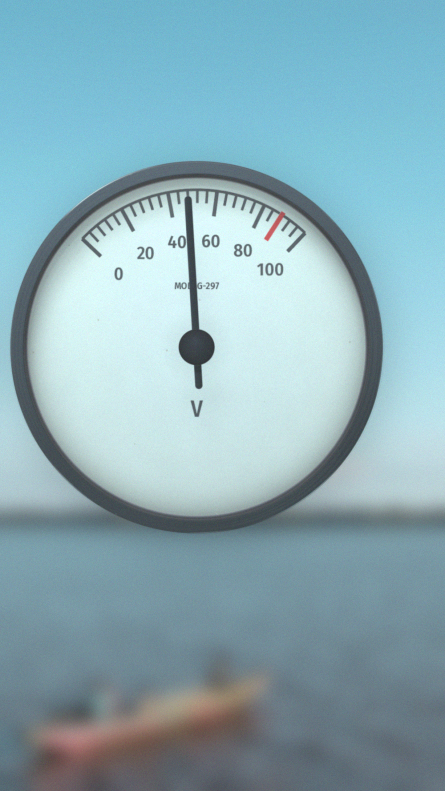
48
